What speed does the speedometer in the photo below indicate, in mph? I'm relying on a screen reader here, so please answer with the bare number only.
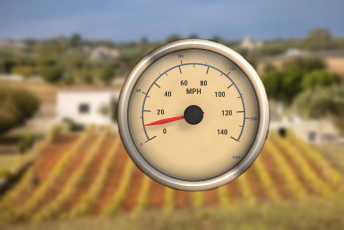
10
